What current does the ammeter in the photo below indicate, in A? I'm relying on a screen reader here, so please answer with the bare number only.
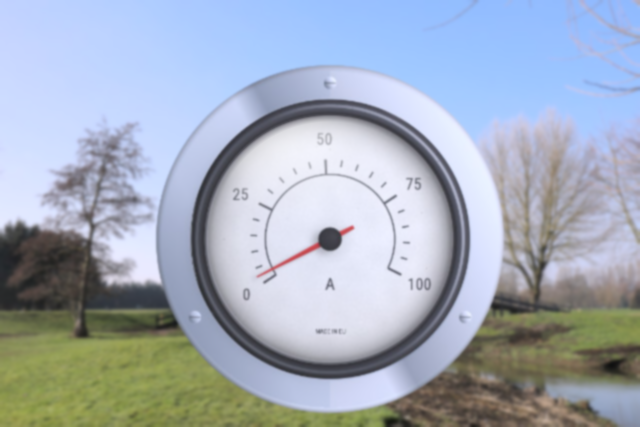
2.5
